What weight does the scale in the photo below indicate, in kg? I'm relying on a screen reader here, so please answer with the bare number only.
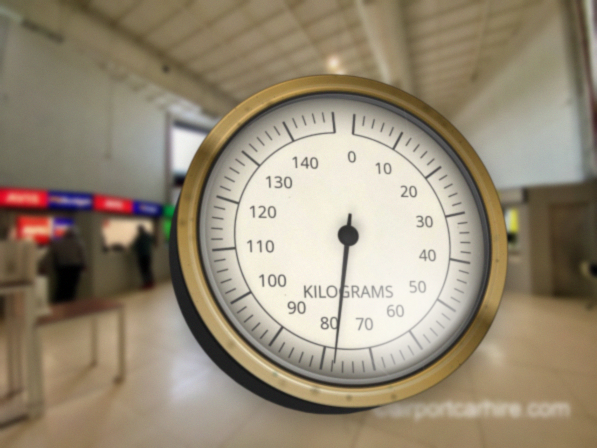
78
